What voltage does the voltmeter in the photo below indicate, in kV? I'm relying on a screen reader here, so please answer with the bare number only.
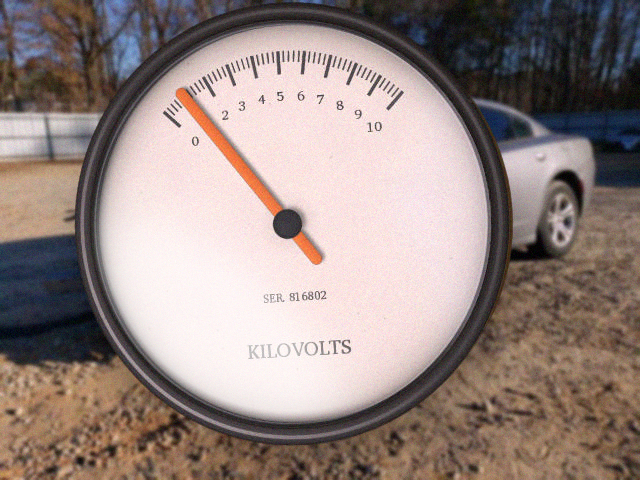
1
